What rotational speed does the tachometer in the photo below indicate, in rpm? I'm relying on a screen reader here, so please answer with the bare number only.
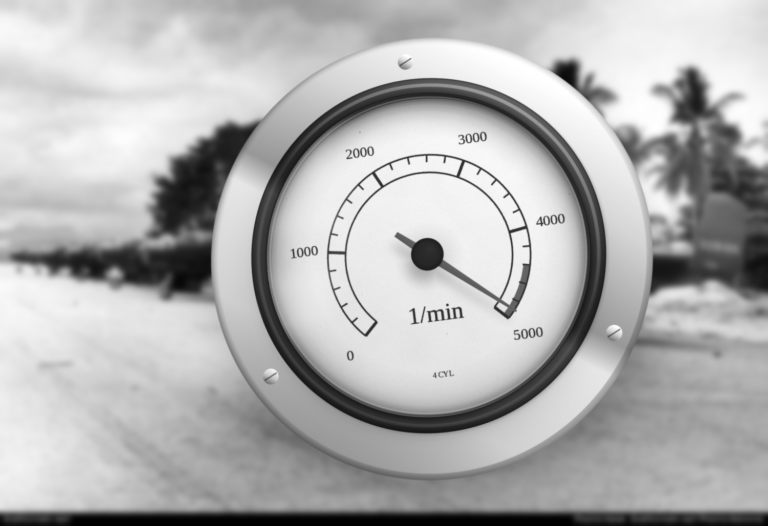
4900
